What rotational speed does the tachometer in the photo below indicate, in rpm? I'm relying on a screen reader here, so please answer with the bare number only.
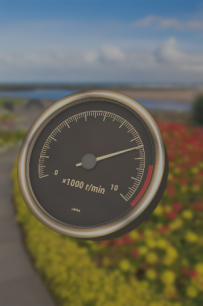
7500
